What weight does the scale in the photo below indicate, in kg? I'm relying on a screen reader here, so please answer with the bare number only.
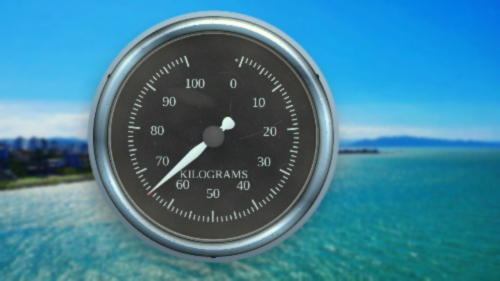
65
